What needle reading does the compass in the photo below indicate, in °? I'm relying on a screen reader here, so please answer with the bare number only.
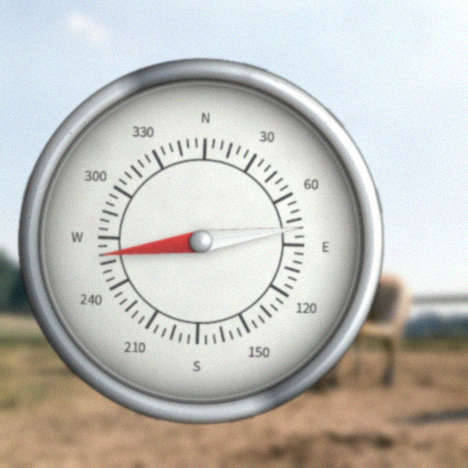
260
